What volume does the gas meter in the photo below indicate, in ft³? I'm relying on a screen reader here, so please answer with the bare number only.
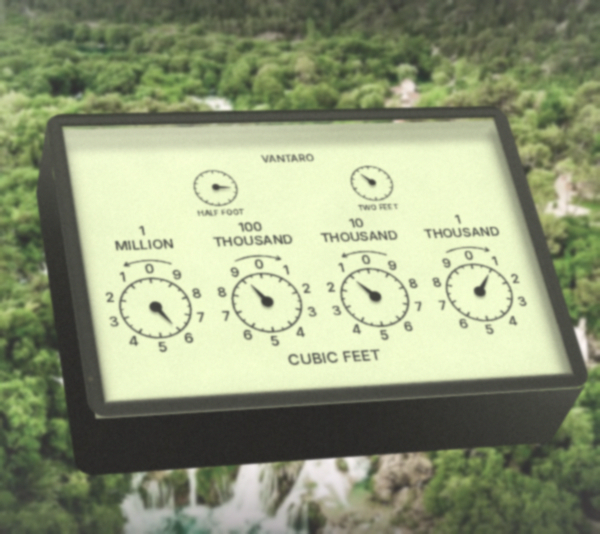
591100
